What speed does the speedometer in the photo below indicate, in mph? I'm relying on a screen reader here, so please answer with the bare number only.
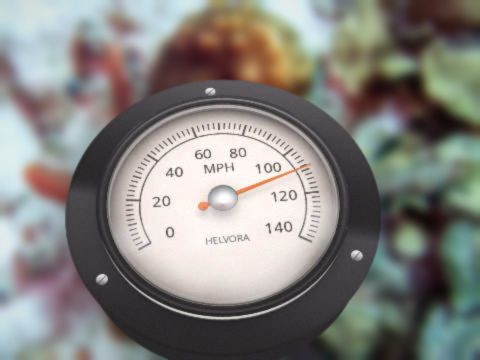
110
